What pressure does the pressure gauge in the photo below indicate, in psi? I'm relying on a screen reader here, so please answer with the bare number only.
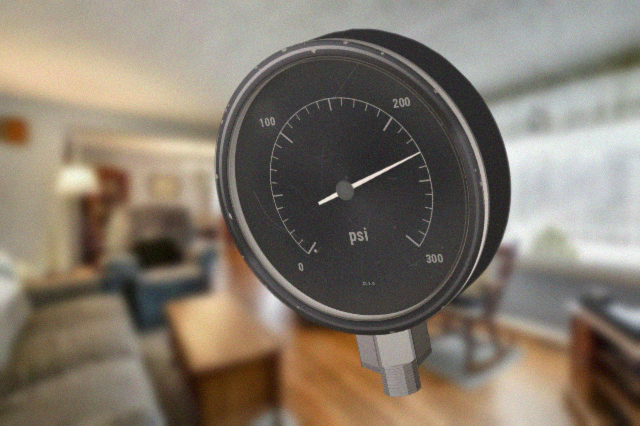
230
